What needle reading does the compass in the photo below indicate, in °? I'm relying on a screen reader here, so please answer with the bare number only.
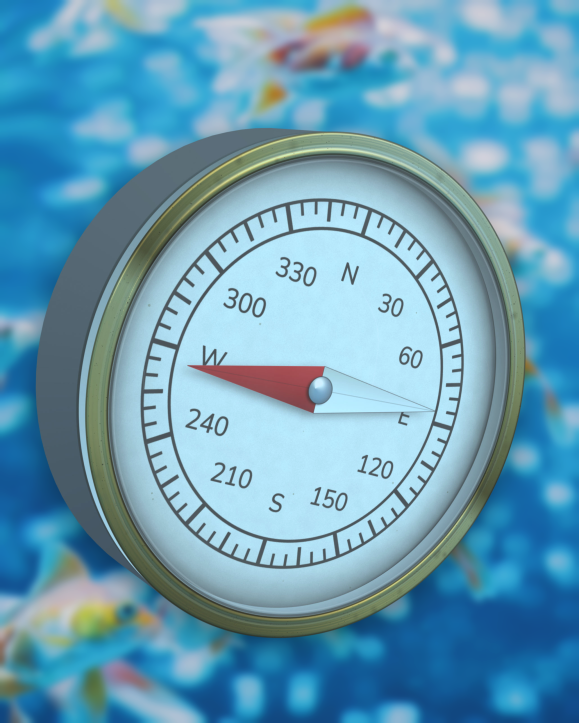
265
